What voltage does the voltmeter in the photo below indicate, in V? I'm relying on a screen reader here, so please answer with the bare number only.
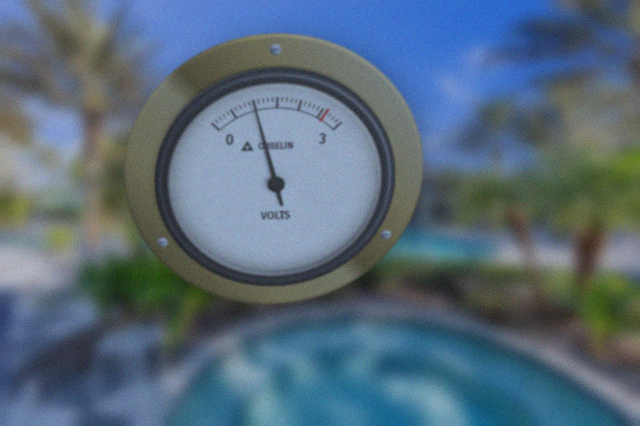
1
